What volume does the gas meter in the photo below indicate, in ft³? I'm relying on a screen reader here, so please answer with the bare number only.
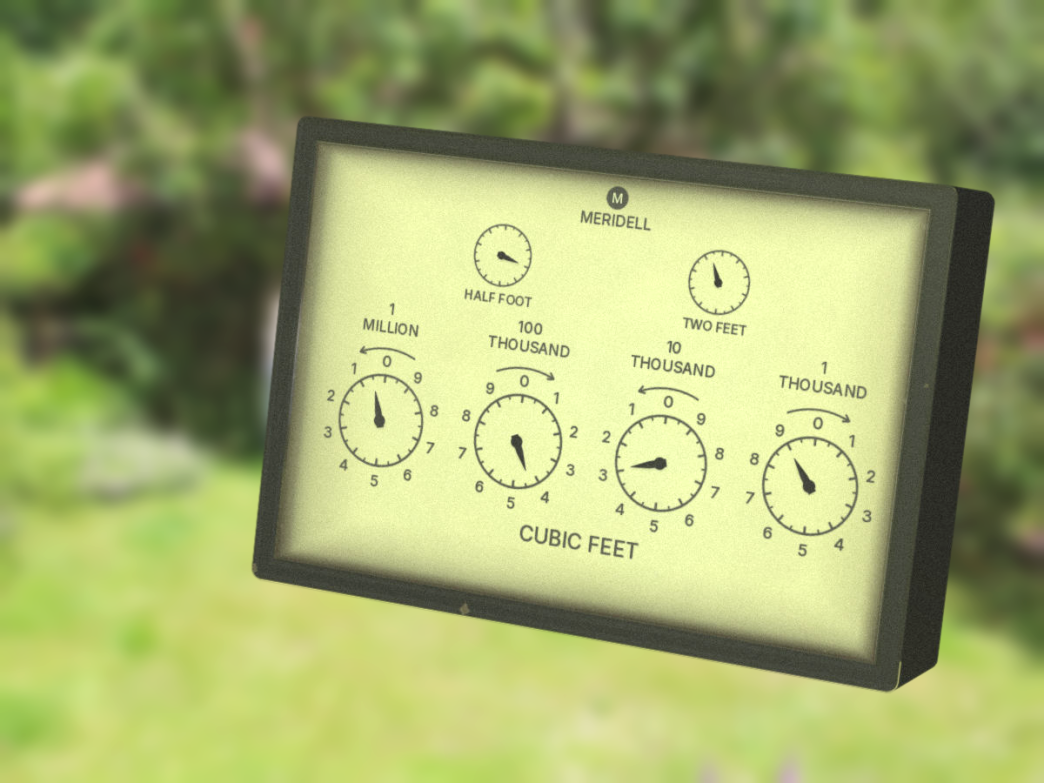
42900
